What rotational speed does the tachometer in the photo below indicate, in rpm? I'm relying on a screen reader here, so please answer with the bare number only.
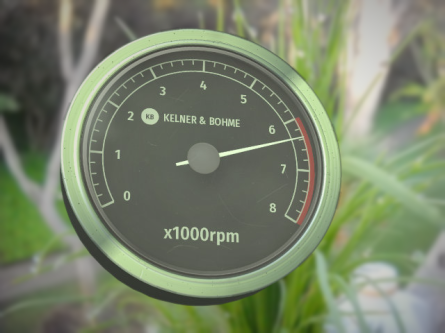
6400
